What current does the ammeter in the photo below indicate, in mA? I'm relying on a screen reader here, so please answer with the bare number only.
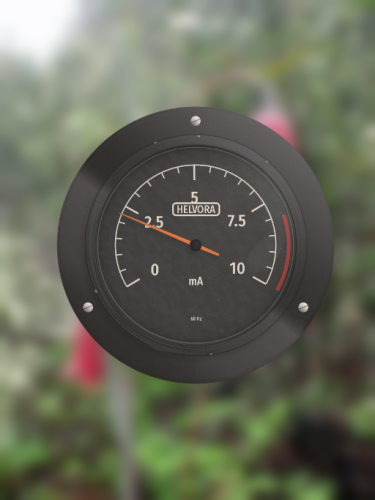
2.25
